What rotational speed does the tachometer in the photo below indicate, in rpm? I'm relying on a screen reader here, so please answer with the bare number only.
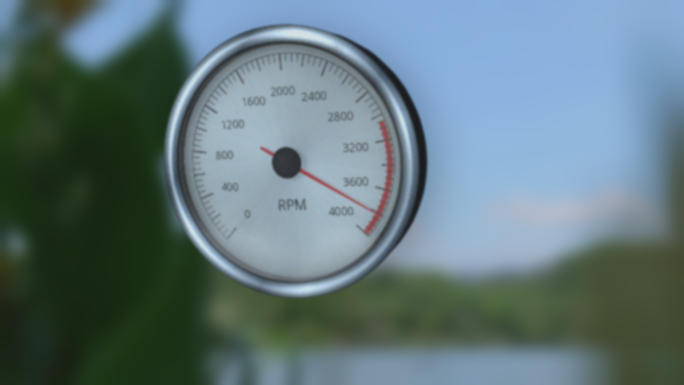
3800
